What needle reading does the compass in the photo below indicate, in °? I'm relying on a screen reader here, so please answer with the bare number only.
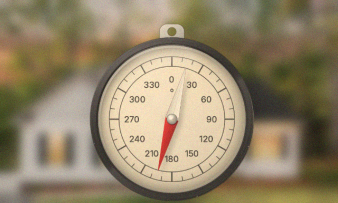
195
